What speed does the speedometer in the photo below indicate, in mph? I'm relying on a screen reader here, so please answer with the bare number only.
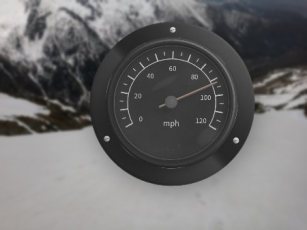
92.5
